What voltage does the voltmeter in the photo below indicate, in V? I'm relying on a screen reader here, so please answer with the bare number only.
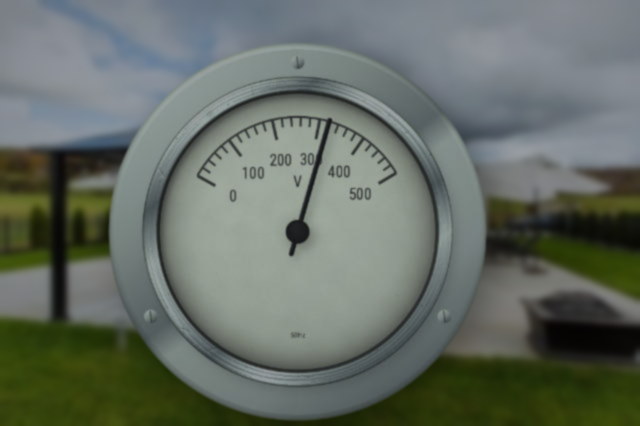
320
